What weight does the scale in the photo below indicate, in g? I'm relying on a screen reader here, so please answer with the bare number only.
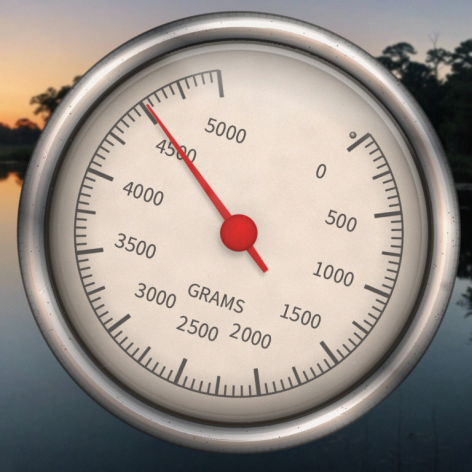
4525
